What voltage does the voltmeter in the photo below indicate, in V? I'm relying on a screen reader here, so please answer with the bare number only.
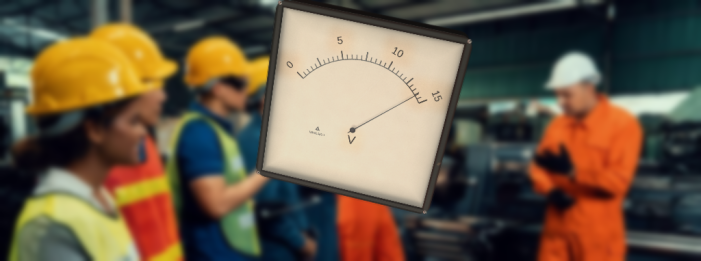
14
